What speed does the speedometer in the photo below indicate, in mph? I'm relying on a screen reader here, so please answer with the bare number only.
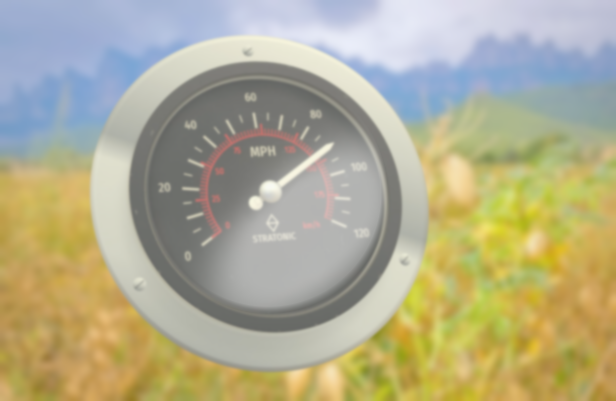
90
